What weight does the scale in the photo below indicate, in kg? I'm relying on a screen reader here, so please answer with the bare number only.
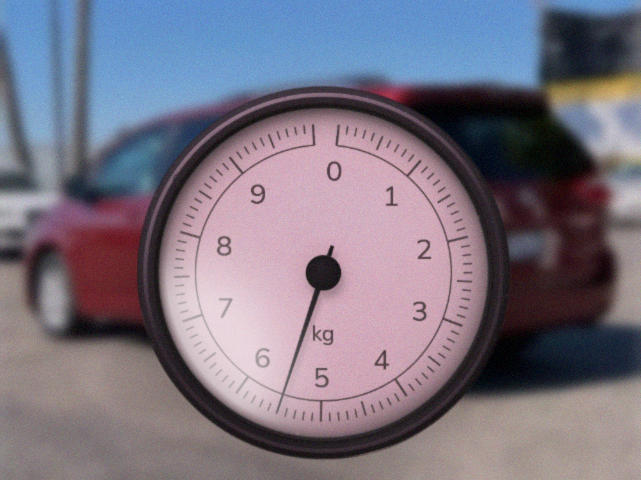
5.5
